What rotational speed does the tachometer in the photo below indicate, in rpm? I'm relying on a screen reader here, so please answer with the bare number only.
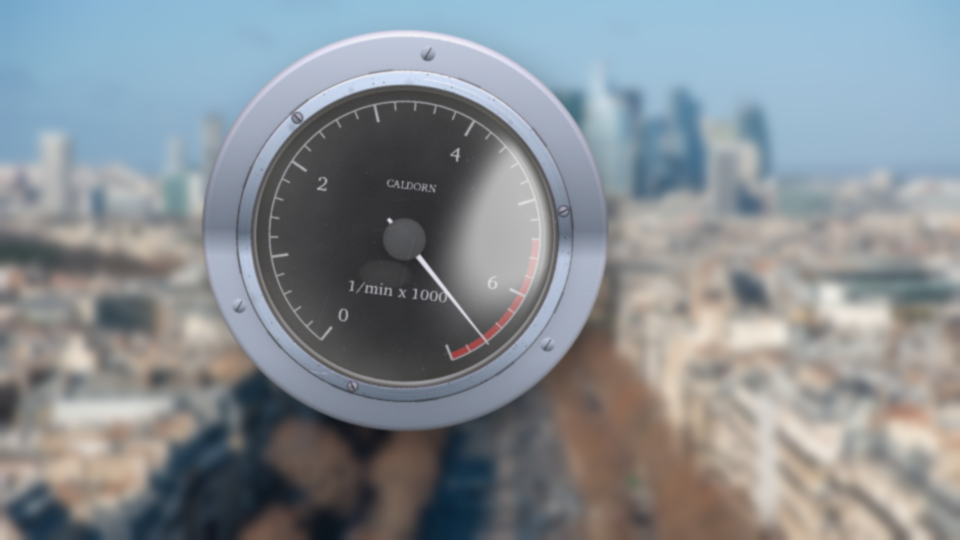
6600
